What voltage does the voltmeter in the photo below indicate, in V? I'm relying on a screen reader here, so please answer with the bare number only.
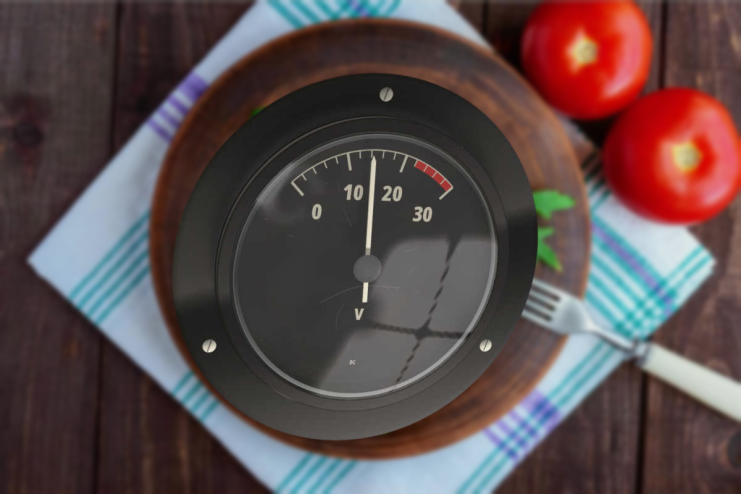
14
